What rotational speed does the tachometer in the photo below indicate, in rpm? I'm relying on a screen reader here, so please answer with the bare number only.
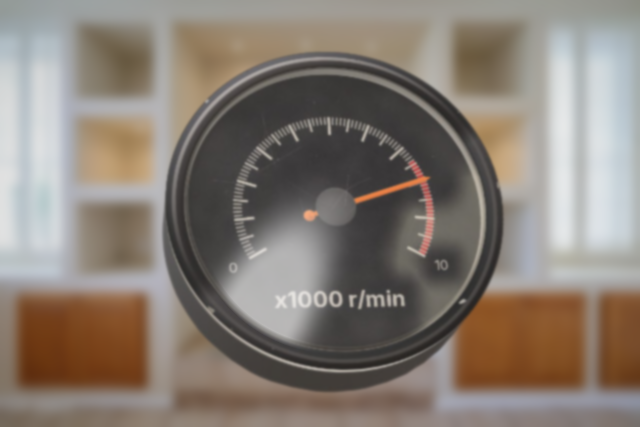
8000
